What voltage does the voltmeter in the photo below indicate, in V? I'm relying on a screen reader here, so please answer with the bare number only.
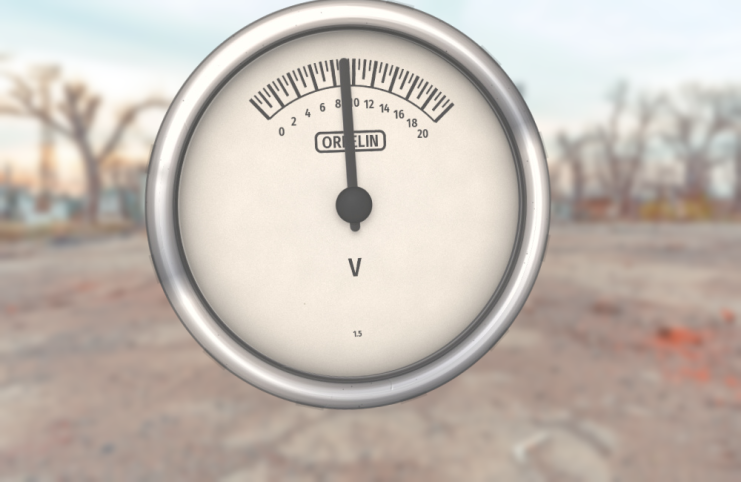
9
